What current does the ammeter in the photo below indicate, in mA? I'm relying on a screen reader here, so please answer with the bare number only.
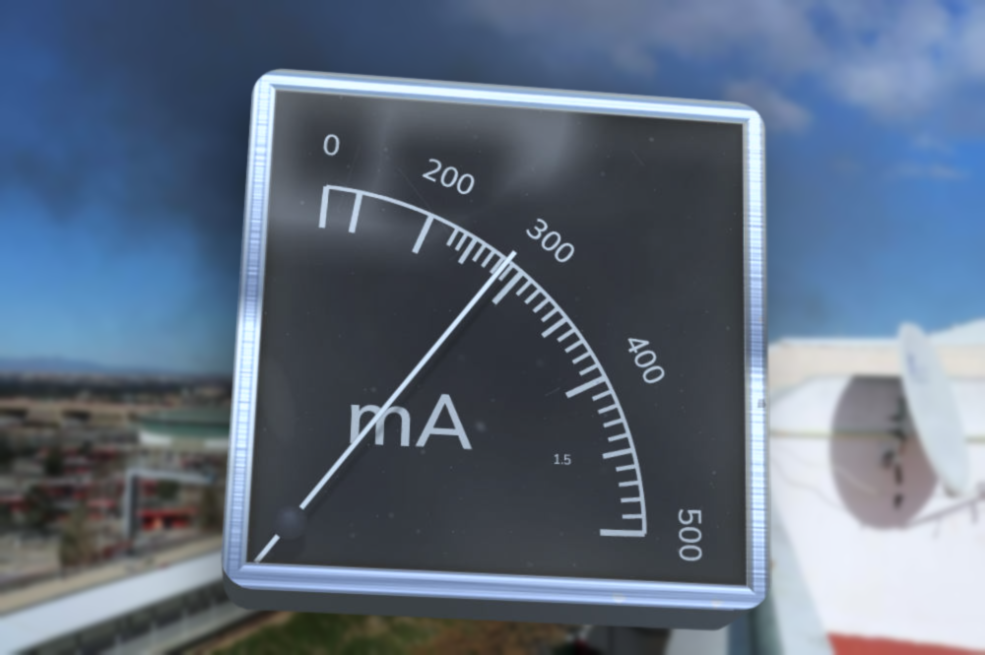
285
